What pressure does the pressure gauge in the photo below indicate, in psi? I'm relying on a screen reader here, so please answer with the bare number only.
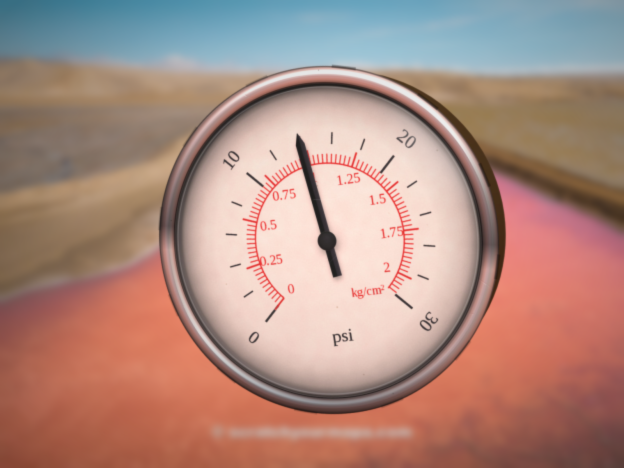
14
